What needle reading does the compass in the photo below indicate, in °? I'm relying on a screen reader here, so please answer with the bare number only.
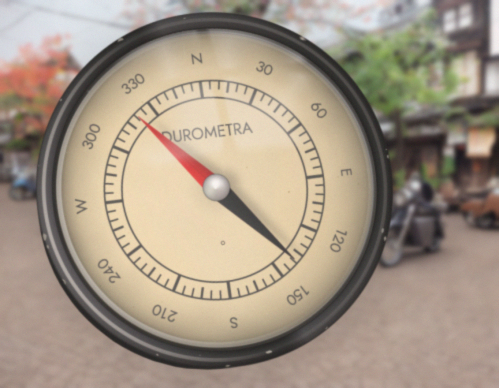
320
